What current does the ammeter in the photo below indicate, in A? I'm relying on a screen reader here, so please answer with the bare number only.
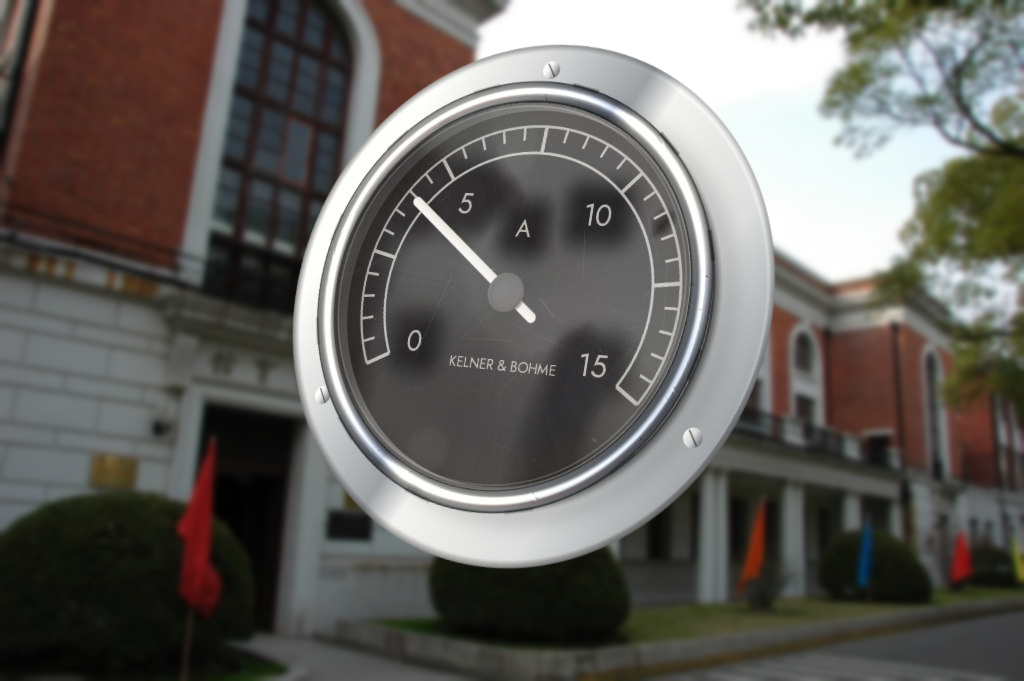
4
